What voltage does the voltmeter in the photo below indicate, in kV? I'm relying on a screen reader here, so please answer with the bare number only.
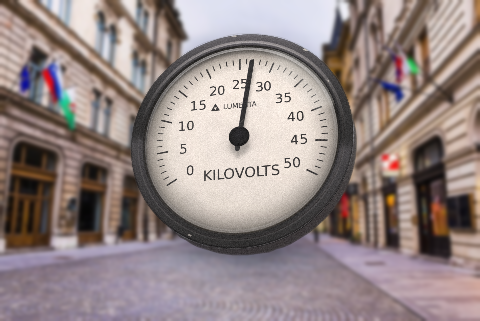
27
